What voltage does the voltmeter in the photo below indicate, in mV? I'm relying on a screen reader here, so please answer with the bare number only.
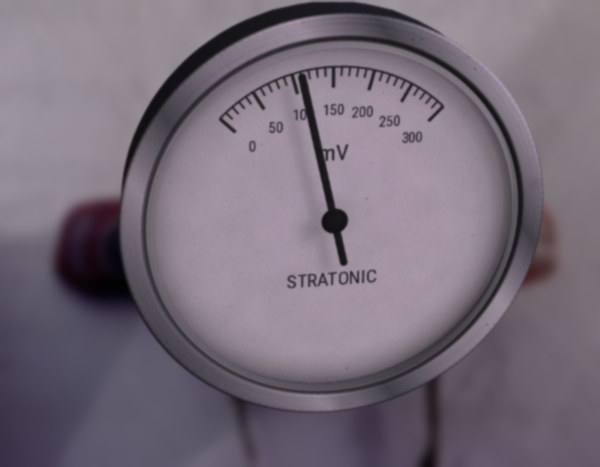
110
